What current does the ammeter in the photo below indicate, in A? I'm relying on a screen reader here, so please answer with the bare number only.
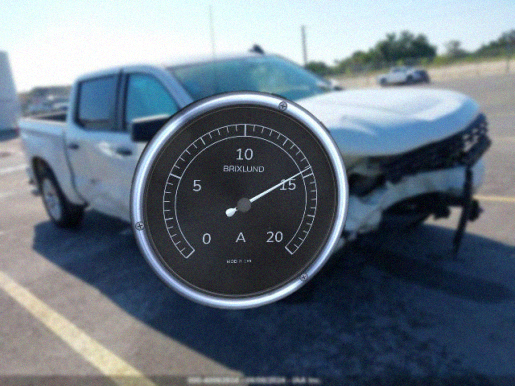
14.5
